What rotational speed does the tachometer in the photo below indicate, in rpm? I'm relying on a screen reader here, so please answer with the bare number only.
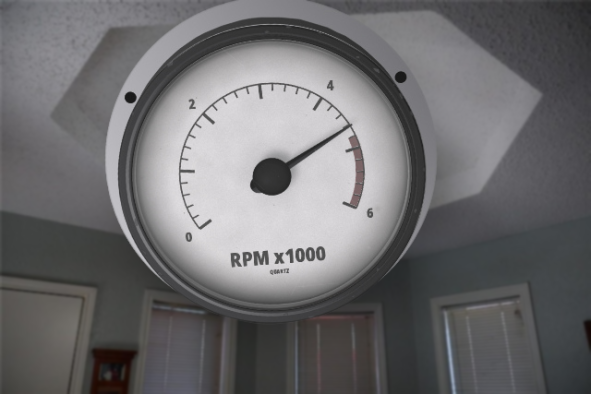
4600
